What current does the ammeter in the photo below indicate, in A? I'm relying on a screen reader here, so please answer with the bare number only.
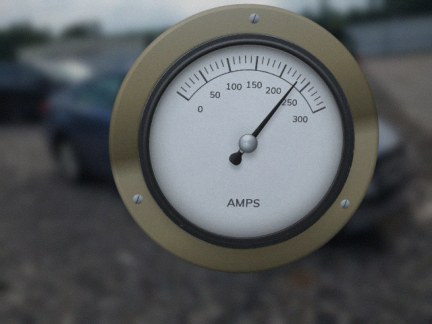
230
